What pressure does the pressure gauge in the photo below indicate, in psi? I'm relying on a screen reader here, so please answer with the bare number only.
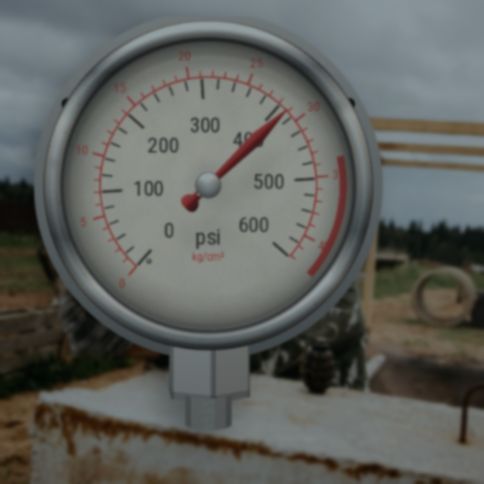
410
